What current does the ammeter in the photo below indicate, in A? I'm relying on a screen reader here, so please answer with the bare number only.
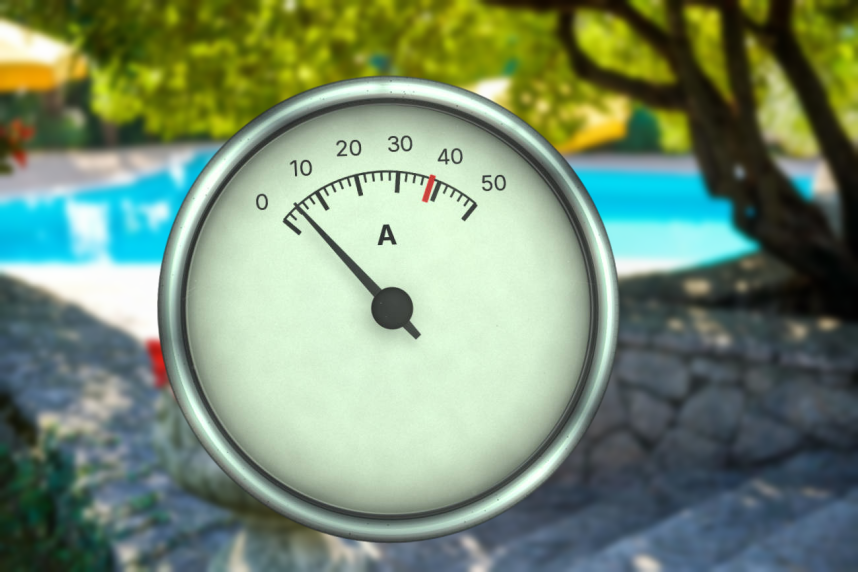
4
